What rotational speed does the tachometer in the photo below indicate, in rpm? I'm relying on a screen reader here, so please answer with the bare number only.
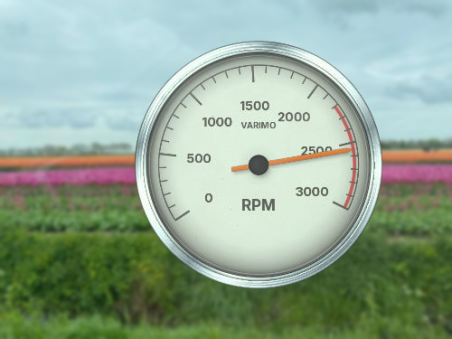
2550
